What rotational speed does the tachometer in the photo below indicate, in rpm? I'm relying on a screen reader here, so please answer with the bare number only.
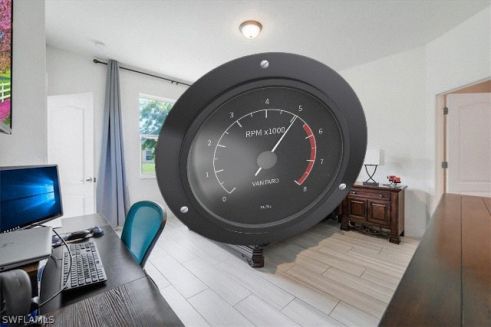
5000
